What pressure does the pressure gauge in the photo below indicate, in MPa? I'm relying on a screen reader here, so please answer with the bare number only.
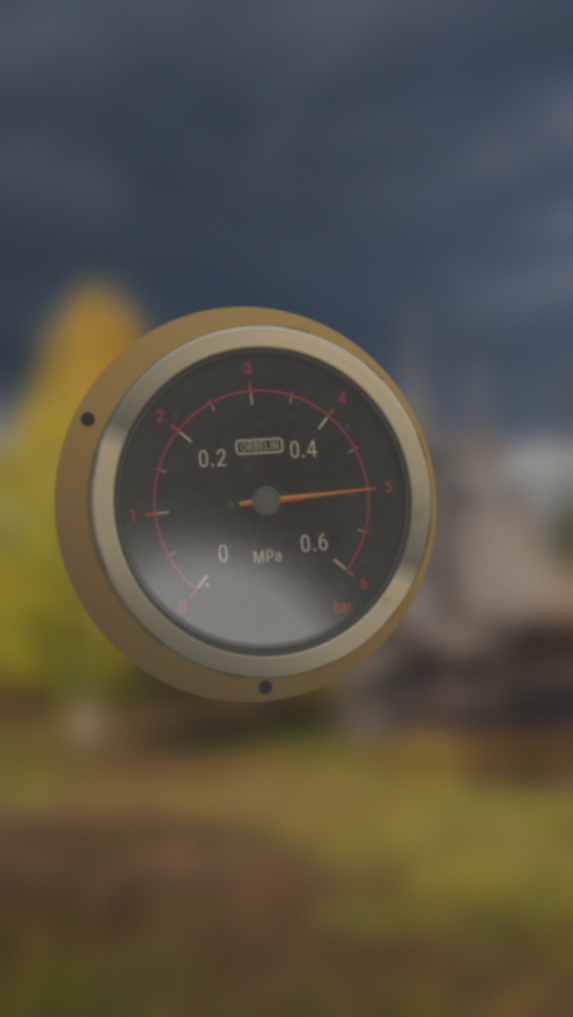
0.5
